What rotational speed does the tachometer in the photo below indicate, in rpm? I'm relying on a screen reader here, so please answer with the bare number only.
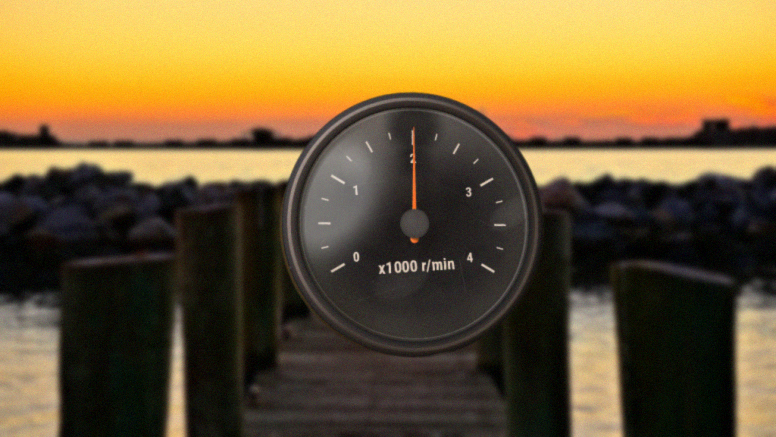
2000
